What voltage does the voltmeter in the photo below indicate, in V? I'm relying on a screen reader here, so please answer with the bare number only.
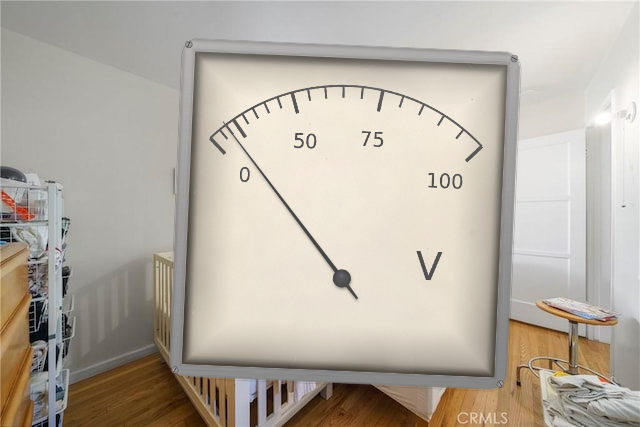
20
